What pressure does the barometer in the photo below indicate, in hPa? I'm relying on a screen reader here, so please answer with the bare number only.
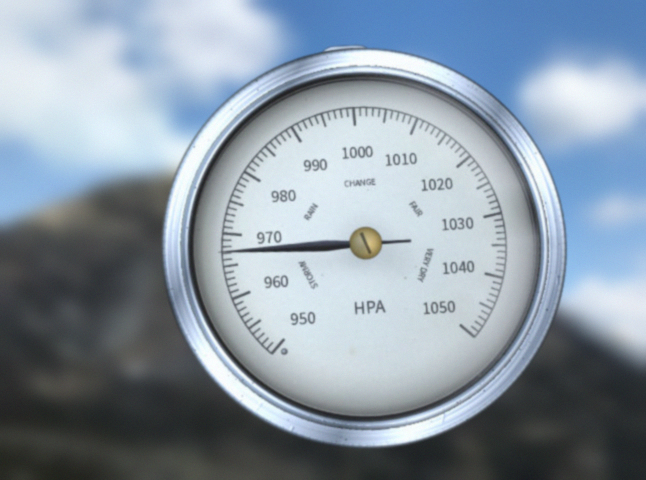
967
